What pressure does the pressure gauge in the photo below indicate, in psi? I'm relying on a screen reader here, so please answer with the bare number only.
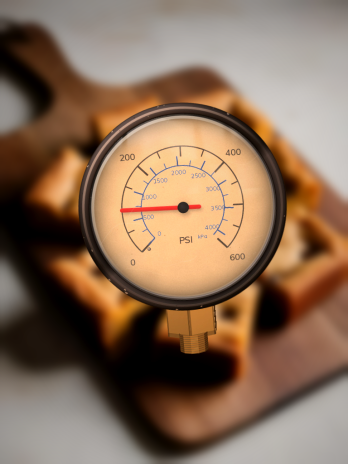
100
